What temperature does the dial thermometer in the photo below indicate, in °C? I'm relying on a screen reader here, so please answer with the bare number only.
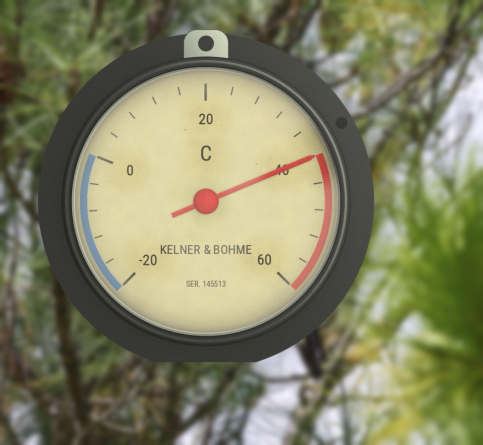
40
